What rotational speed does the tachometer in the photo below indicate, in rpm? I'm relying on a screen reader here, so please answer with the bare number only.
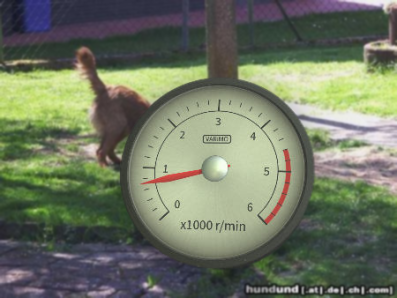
700
